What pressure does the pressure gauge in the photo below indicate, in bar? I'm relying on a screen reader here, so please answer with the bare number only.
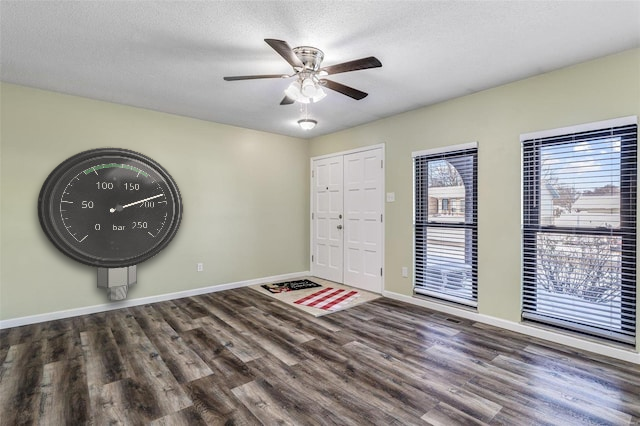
190
